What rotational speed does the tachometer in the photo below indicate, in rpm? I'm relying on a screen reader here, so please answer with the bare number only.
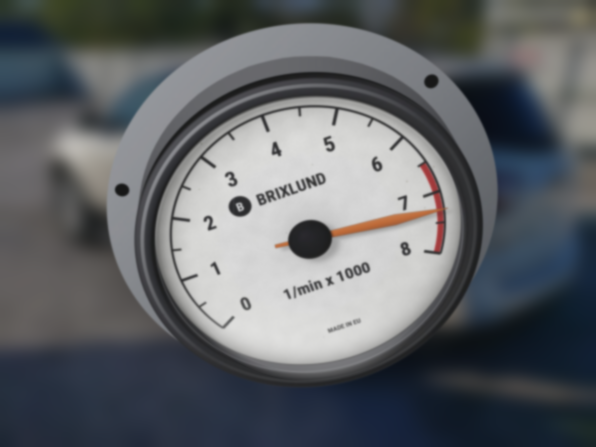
7250
